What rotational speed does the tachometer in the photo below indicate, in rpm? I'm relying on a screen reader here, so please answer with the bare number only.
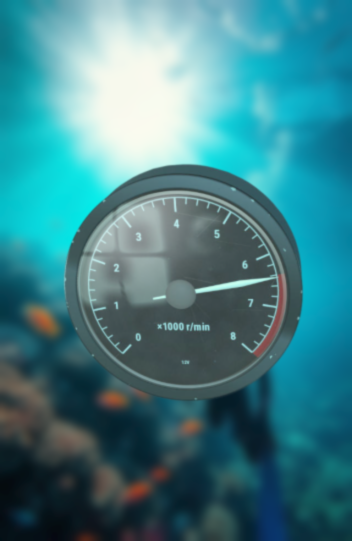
6400
